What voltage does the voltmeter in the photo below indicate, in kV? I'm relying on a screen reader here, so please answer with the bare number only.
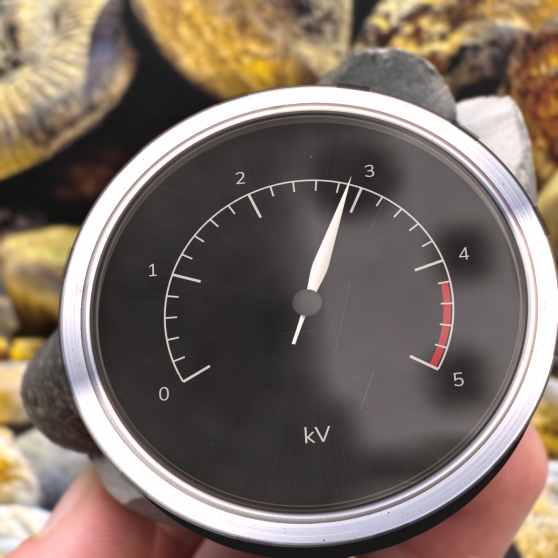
2.9
